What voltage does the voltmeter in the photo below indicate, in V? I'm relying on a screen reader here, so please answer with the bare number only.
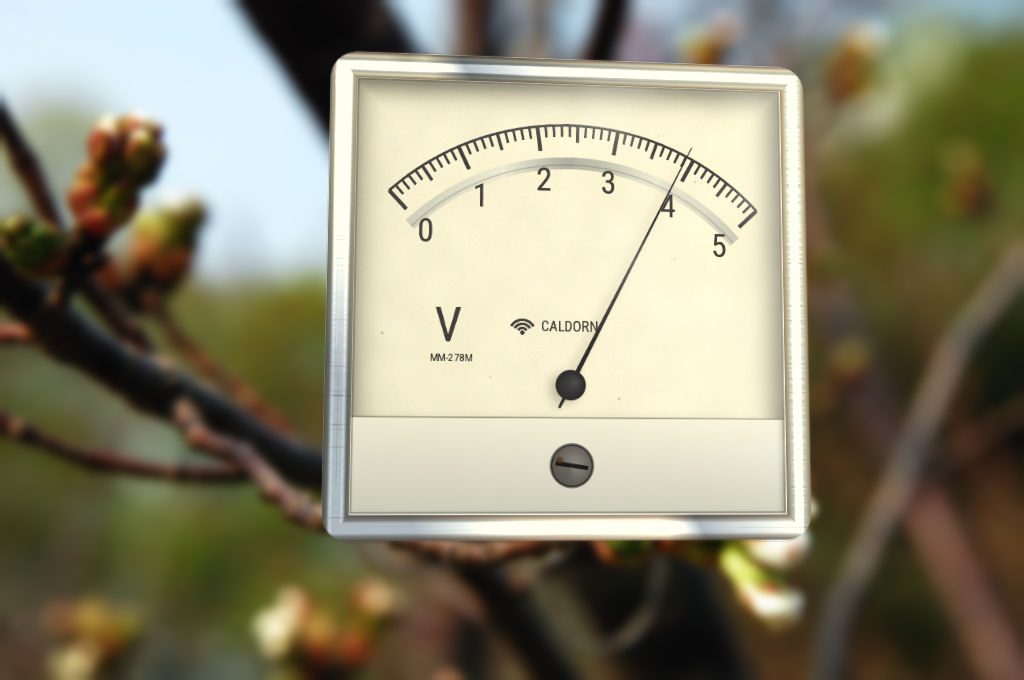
3.9
